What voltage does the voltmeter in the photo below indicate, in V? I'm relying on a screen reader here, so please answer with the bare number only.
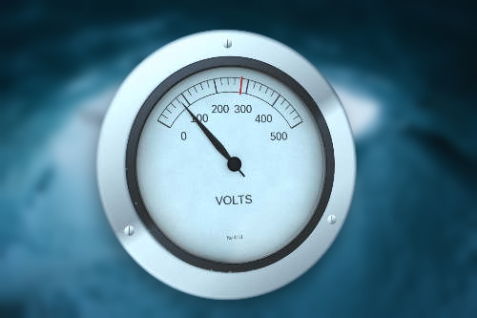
80
